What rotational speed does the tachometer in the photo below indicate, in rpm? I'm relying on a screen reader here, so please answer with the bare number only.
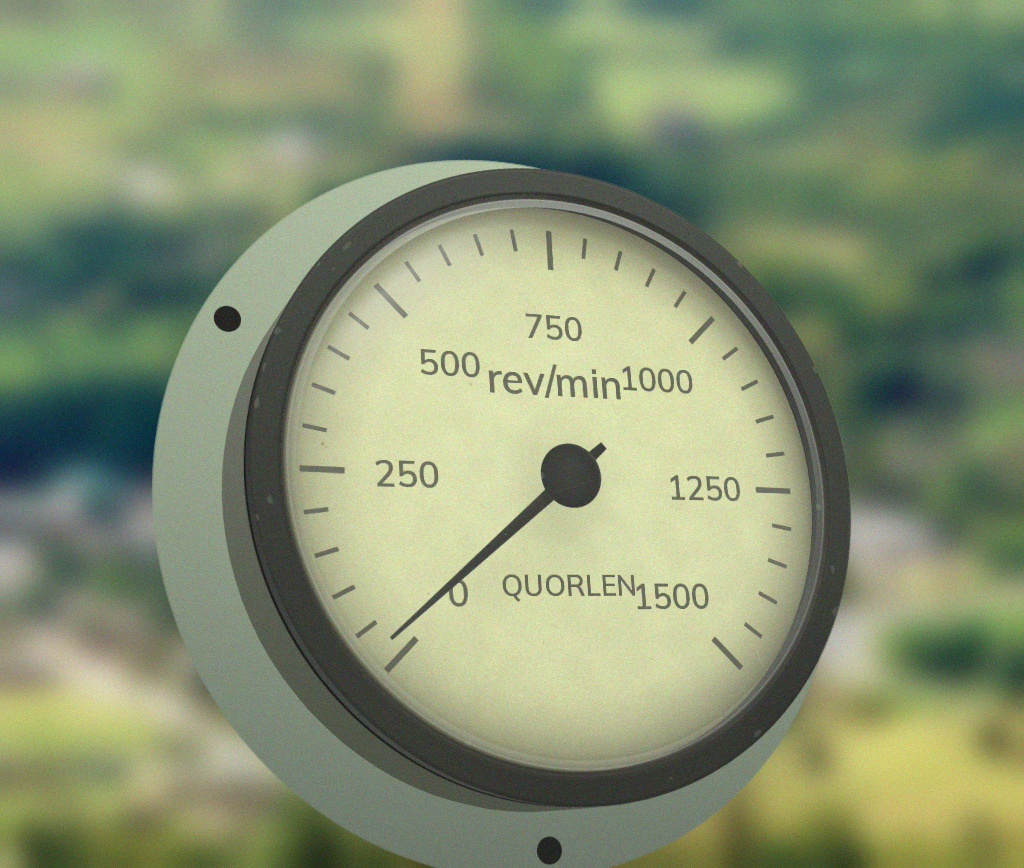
25
